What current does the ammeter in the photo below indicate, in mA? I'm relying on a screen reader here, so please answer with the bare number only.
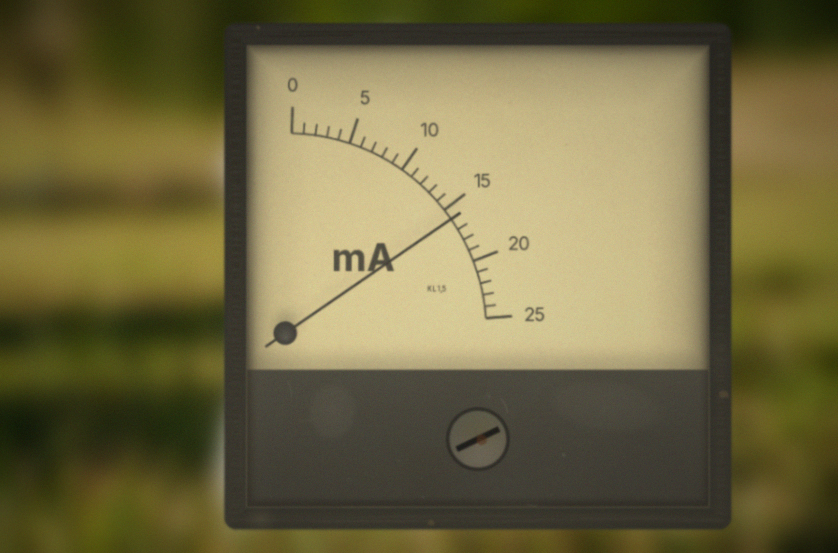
16
